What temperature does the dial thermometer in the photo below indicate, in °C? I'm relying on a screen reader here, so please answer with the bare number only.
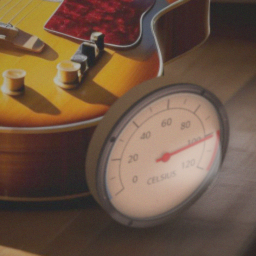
100
